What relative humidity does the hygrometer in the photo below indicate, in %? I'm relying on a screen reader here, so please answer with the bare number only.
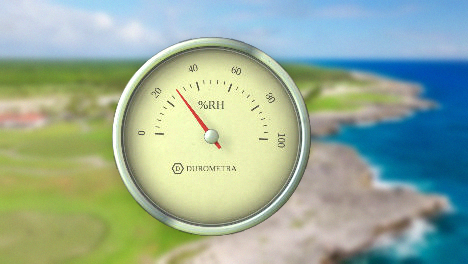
28
